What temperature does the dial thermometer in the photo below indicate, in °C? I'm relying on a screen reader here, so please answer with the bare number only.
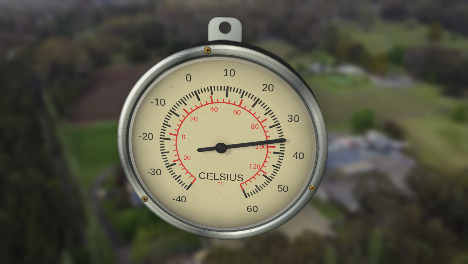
35
